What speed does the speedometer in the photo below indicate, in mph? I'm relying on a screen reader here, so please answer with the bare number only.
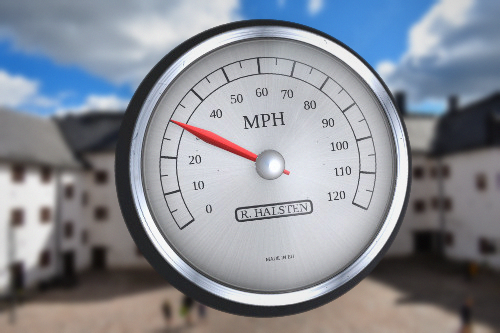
30
